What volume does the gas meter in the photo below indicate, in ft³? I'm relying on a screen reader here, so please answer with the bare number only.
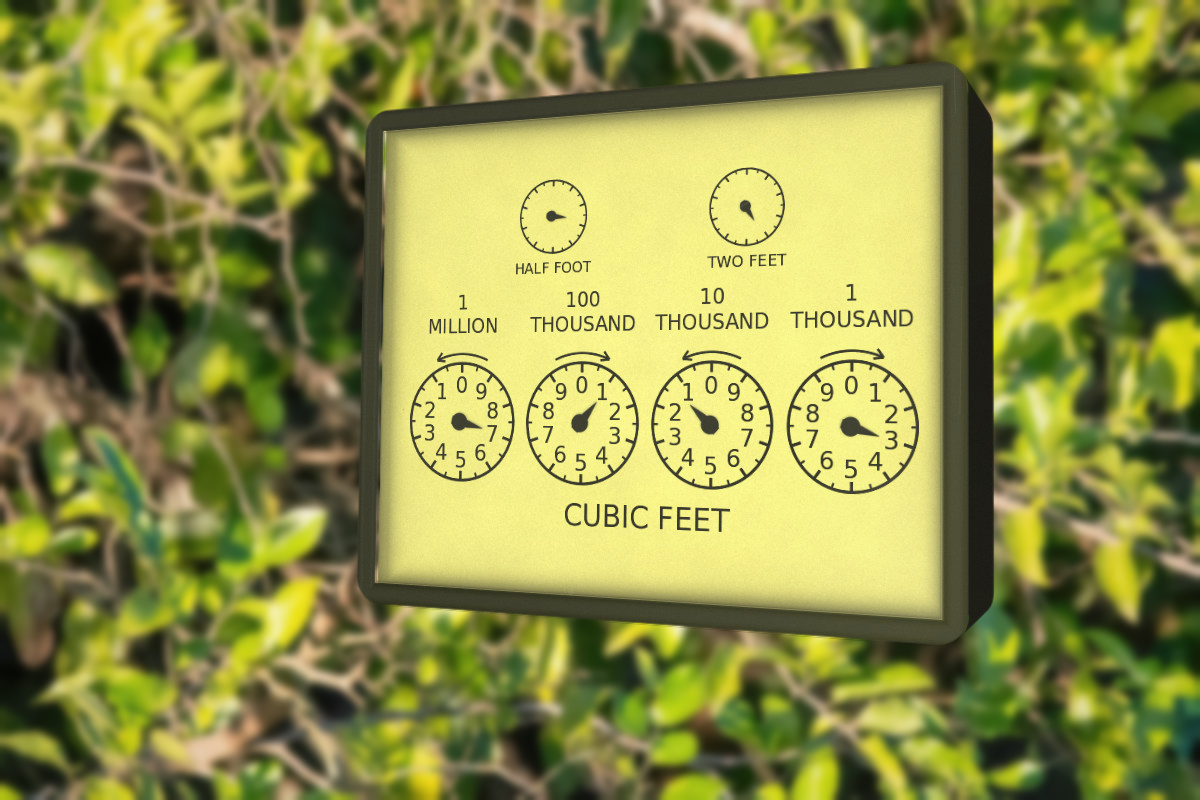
711300
